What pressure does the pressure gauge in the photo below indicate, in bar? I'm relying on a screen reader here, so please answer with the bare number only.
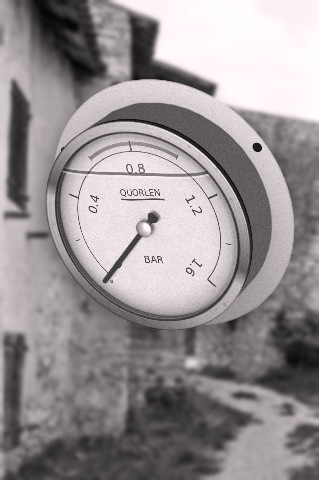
0
